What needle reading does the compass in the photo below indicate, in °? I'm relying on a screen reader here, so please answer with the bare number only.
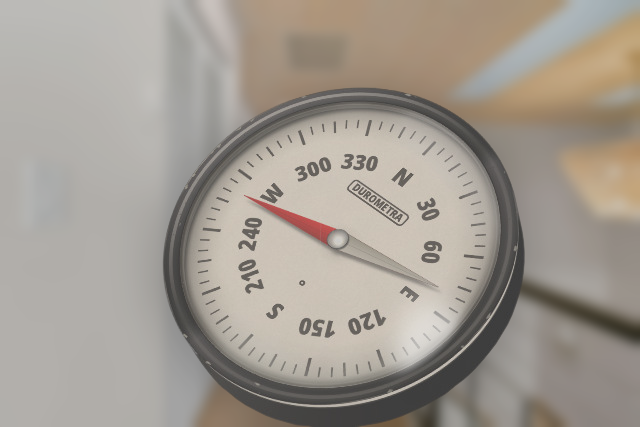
260
